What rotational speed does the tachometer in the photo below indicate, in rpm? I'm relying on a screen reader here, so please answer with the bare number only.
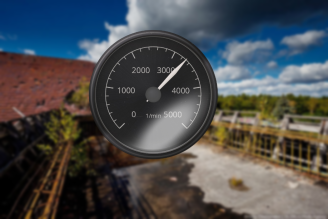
3300
